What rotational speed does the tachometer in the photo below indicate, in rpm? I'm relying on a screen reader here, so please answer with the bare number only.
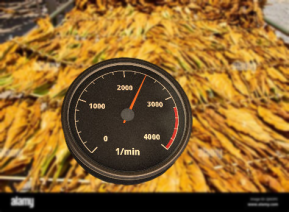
2400
